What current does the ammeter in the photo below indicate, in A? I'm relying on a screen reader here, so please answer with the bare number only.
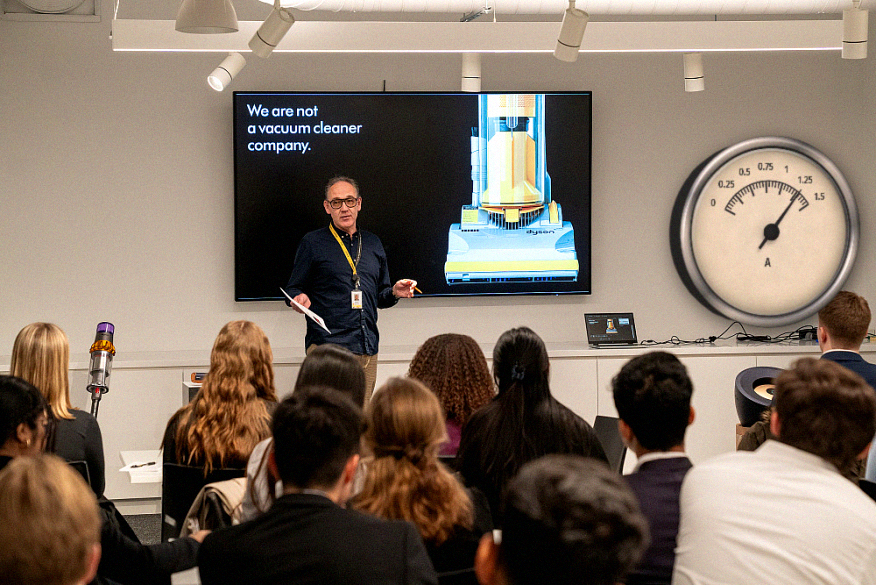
1.25
